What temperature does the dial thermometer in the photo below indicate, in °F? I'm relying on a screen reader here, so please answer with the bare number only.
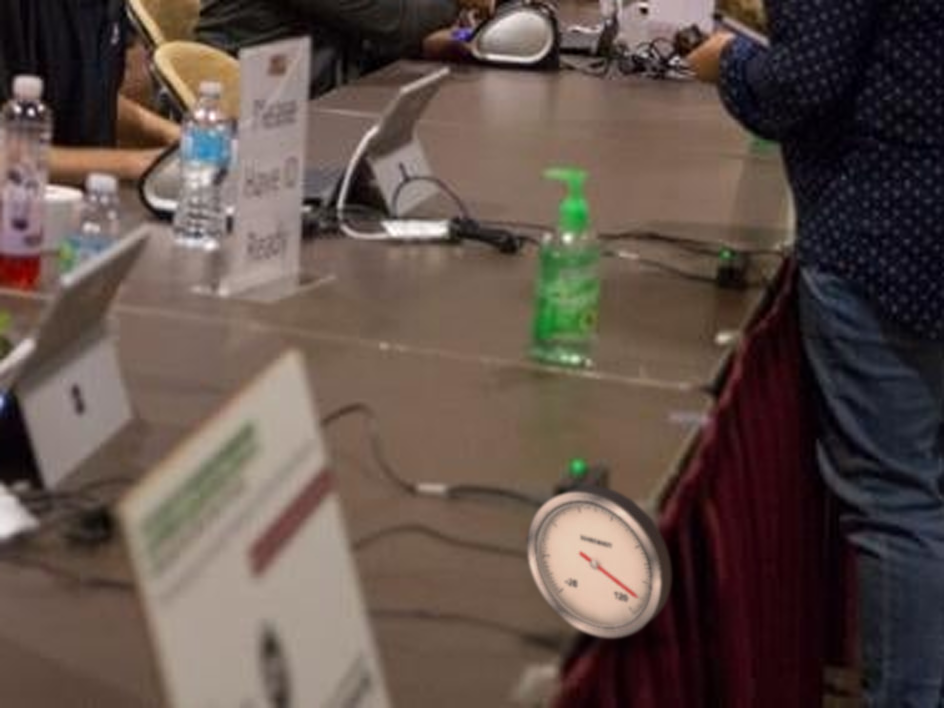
110
